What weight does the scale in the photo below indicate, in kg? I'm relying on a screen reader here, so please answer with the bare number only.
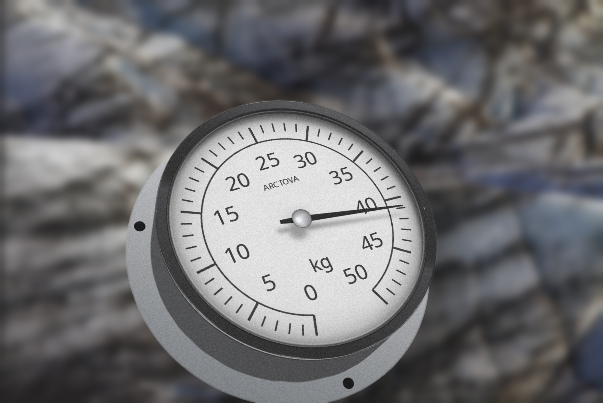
41
